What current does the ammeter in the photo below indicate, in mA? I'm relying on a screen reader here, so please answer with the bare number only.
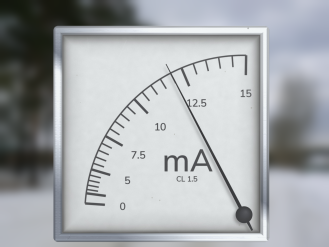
12
